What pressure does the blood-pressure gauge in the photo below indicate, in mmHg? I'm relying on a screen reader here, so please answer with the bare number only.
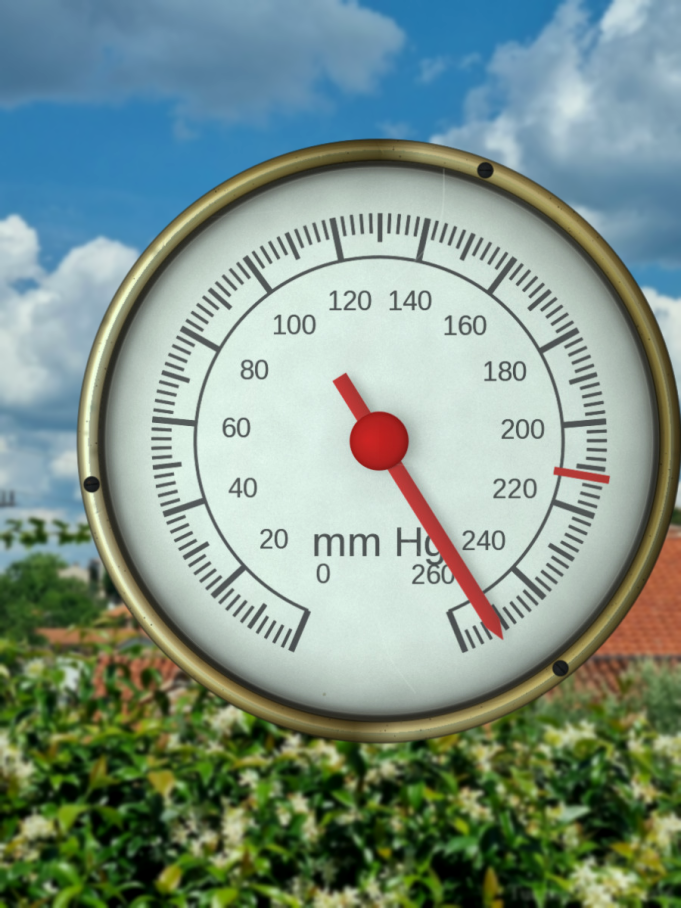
252
